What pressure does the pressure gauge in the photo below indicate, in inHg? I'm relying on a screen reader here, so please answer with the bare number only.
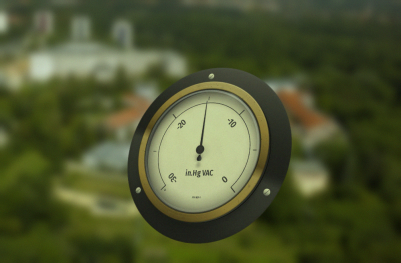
-15
